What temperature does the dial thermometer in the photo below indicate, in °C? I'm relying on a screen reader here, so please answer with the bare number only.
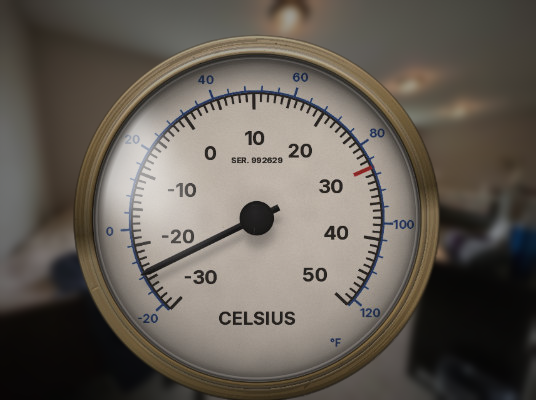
-24
